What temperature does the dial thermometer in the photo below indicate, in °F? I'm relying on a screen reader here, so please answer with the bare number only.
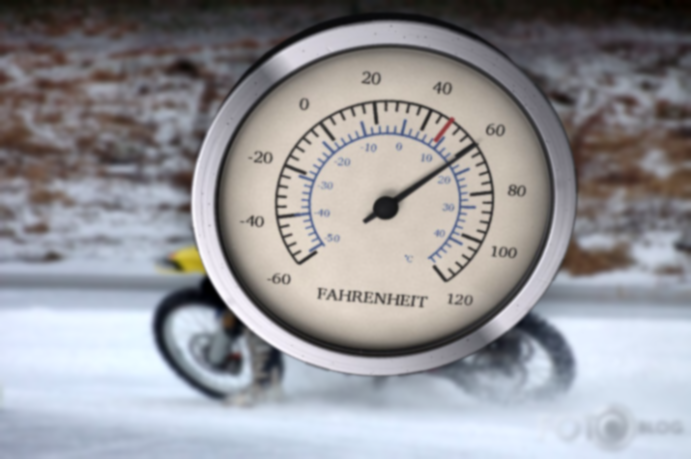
60
